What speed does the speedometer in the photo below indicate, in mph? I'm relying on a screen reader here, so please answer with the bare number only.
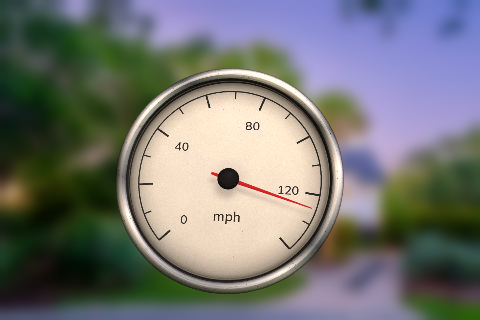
125
